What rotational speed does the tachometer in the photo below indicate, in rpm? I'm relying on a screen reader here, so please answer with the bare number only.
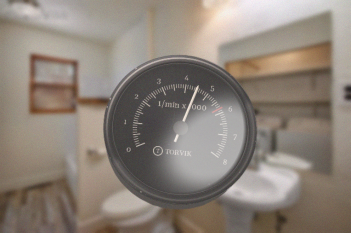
4500
